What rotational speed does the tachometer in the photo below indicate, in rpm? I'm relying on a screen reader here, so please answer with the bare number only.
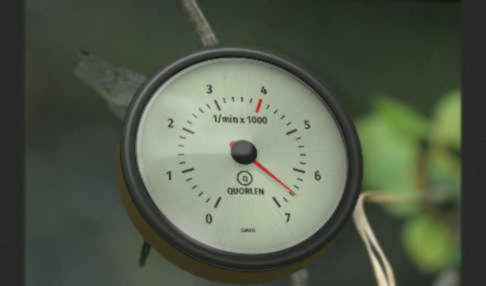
6600
